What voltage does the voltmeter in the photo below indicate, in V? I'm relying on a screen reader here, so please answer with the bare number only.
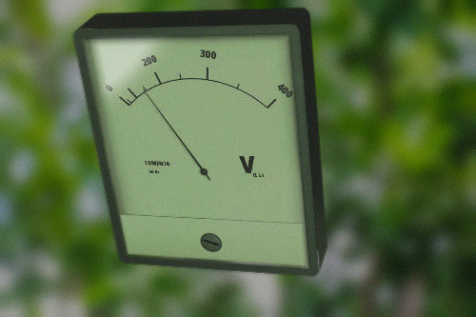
150
